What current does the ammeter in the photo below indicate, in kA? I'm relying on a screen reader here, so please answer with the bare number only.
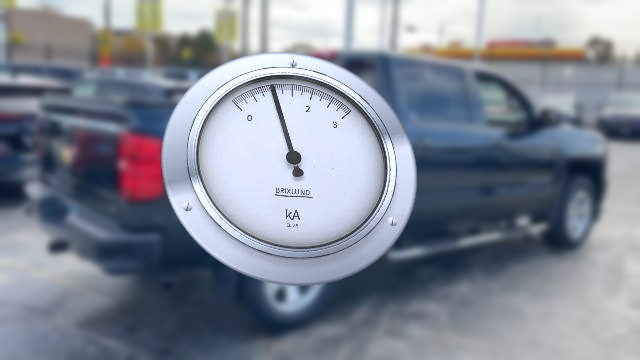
1
